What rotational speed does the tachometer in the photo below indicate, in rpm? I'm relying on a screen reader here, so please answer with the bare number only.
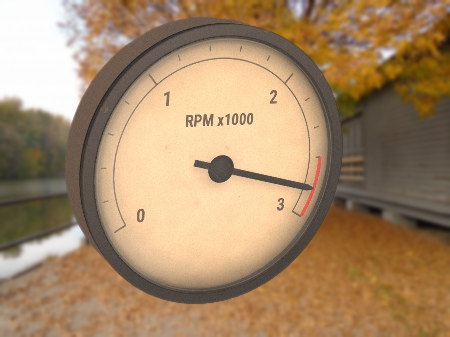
2800
